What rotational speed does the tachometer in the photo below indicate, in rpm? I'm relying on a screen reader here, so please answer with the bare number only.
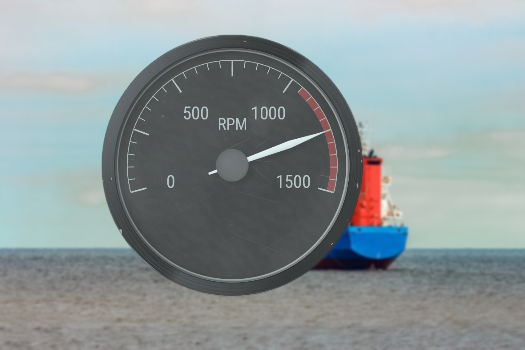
1250
